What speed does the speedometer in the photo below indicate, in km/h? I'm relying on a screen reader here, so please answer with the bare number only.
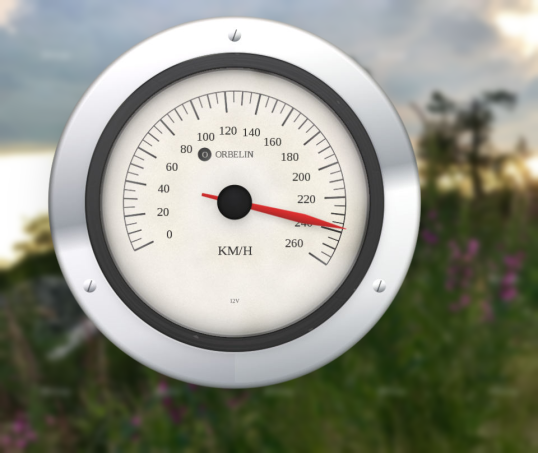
237.5
